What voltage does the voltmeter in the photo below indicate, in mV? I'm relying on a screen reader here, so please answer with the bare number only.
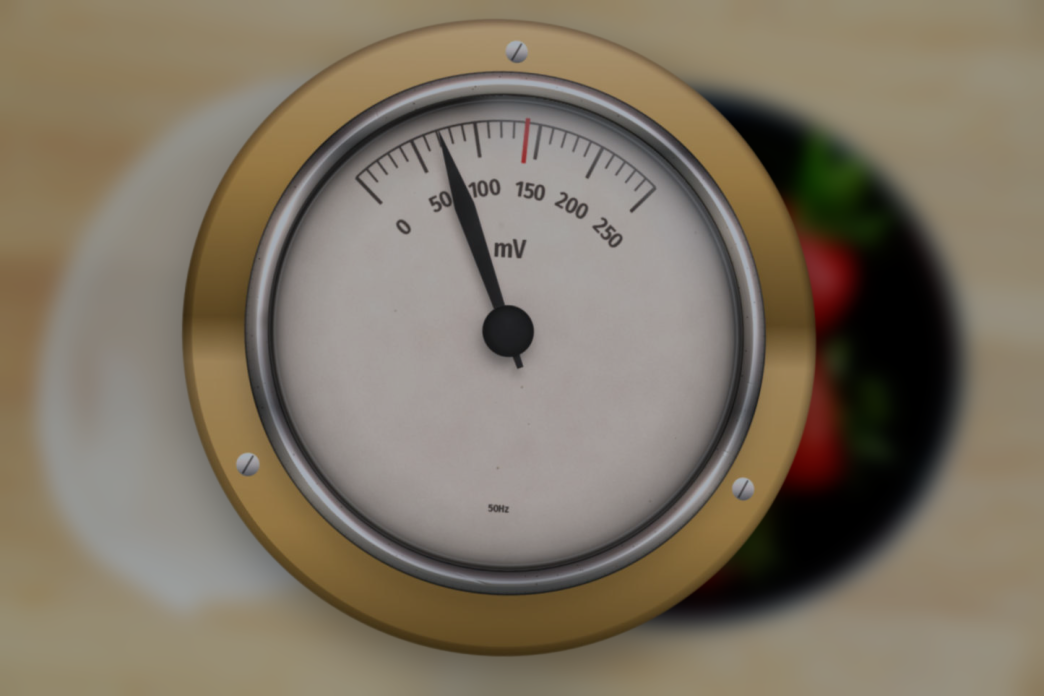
70
